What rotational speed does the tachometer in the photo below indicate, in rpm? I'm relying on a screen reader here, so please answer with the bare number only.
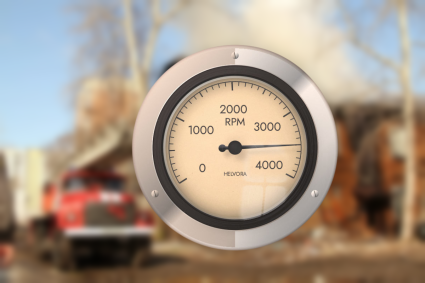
3500
